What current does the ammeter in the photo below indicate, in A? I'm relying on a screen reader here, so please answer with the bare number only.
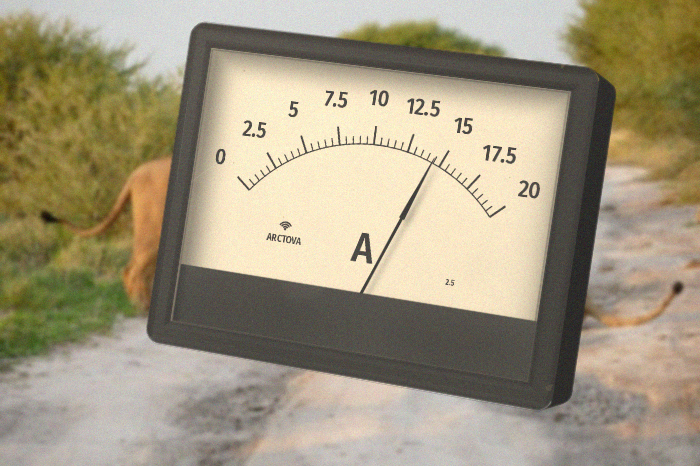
14.5
